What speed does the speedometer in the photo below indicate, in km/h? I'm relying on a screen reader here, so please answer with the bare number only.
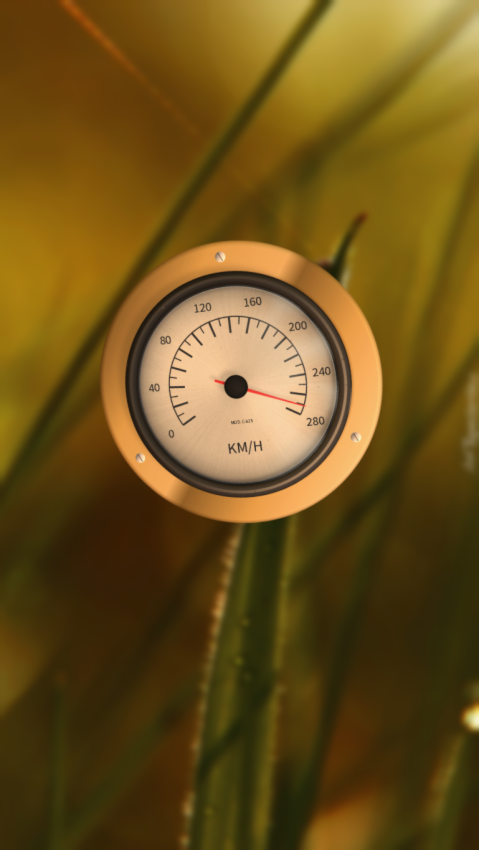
270
